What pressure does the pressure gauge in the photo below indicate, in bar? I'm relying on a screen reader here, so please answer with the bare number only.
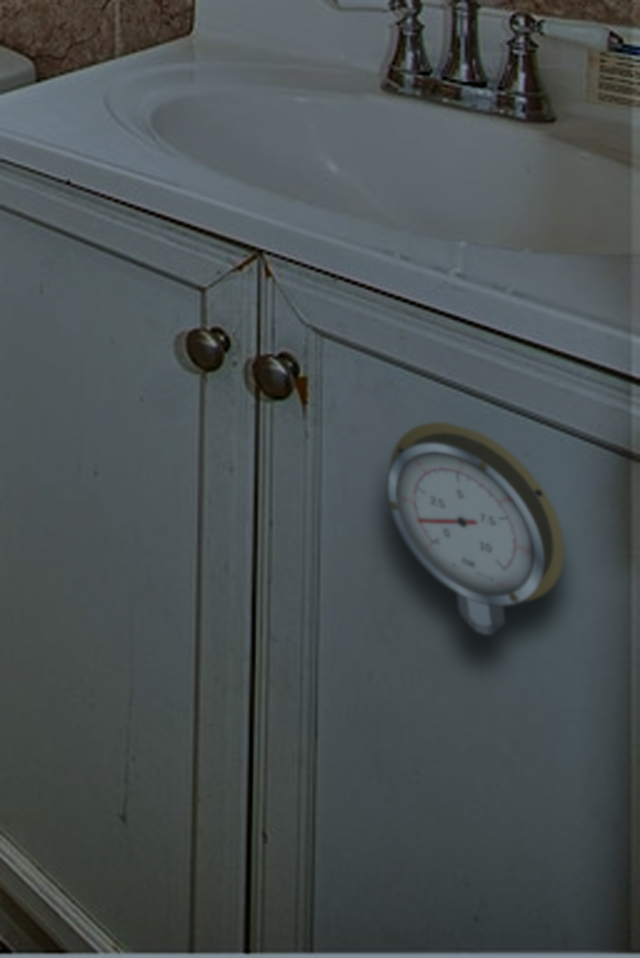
1
